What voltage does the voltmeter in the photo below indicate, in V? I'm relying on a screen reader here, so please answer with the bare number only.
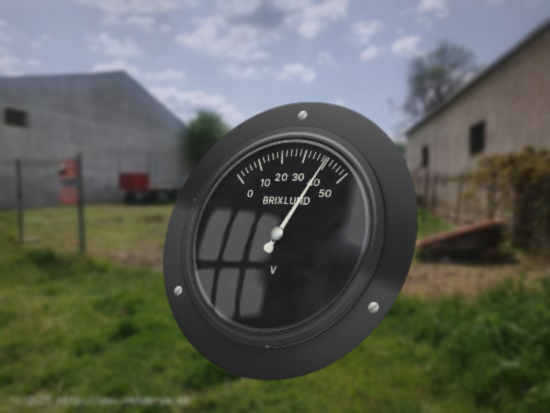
40
